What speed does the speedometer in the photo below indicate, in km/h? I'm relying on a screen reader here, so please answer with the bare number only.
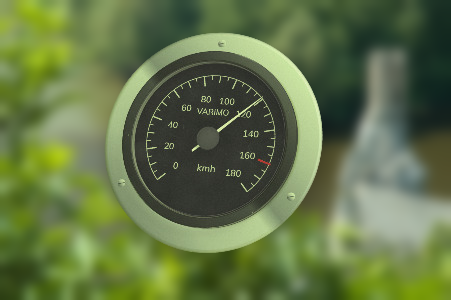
120
